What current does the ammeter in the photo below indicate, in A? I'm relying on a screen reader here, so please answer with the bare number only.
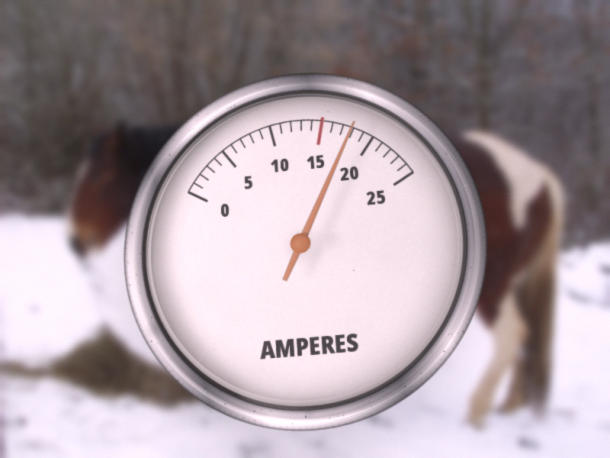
18
